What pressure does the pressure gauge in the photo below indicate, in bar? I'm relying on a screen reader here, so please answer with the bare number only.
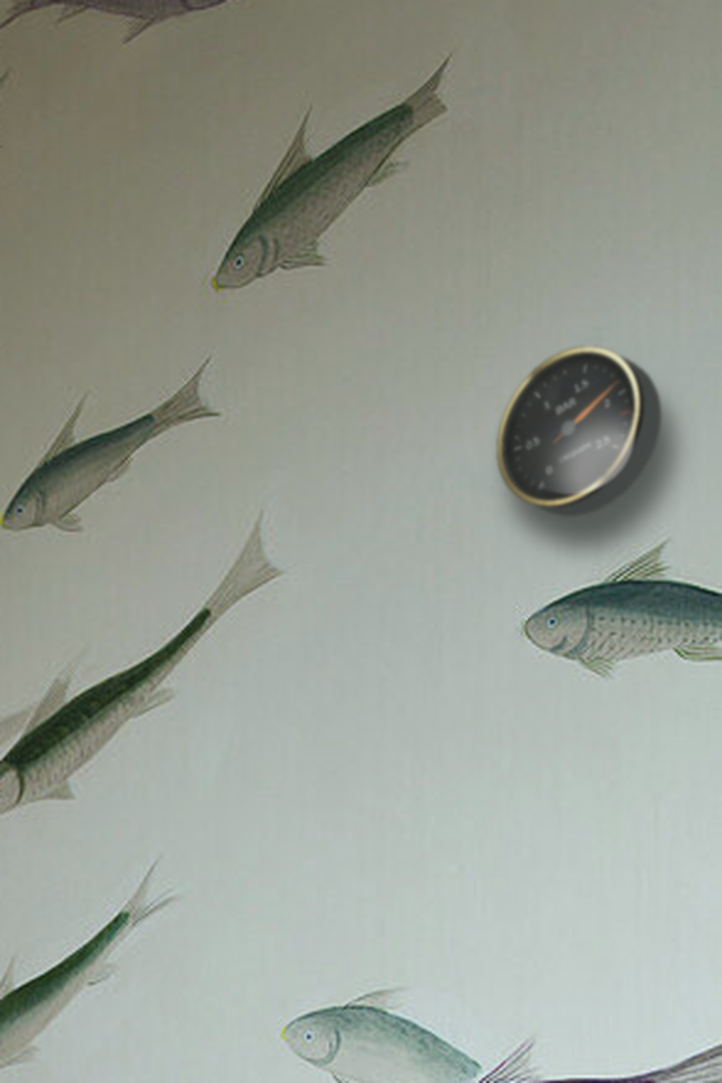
1.9
